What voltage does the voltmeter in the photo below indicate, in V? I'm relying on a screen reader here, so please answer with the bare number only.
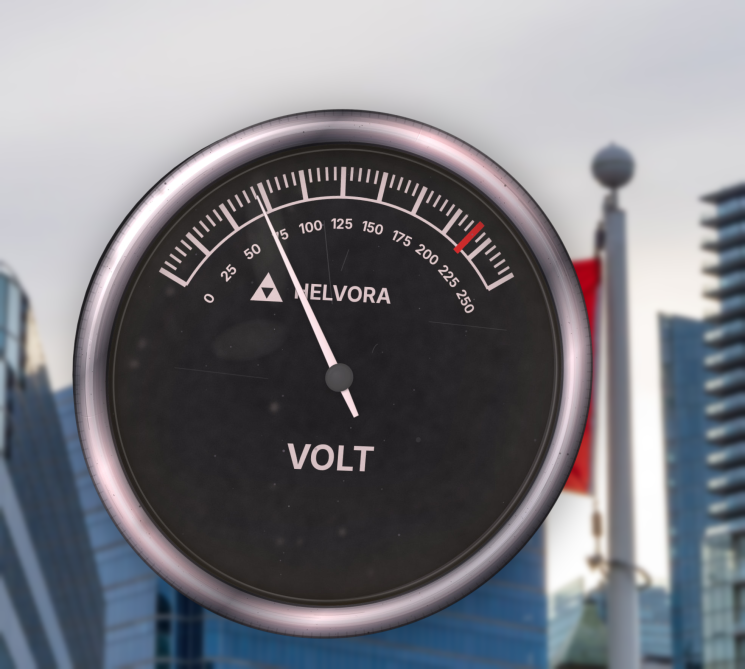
70
